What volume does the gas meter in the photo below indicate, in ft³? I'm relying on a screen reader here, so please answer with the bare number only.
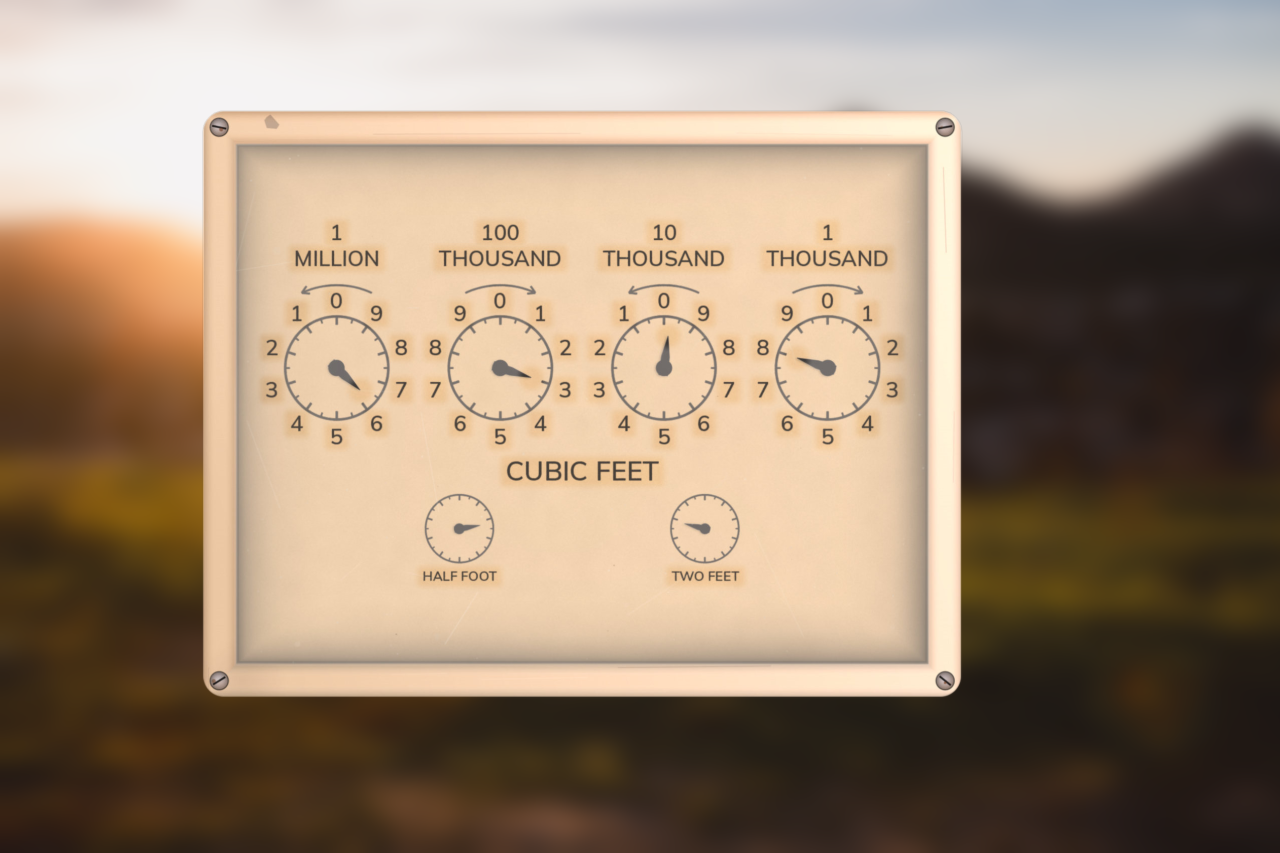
629800
